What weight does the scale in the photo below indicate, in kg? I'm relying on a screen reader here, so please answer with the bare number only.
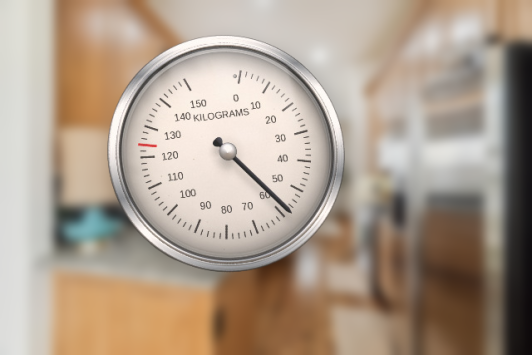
58
